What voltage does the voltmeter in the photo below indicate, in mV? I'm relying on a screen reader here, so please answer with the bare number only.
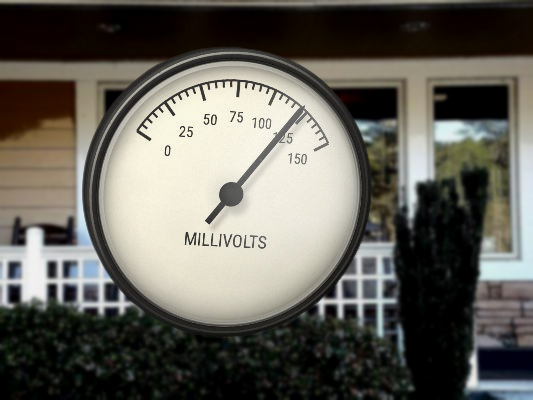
120
